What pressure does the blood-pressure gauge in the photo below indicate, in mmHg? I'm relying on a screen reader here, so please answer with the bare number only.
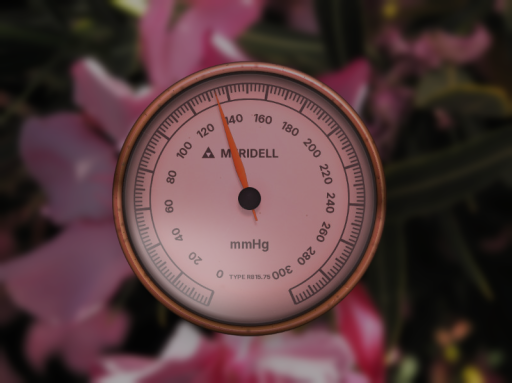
134
